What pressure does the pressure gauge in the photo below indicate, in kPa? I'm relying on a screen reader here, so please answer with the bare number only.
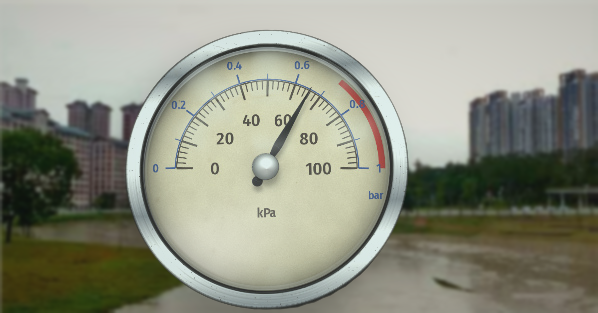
66
